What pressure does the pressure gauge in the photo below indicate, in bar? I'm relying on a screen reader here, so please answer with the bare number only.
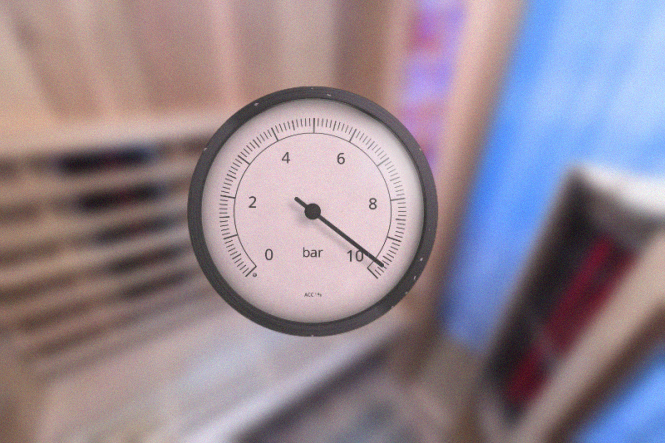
9.7
